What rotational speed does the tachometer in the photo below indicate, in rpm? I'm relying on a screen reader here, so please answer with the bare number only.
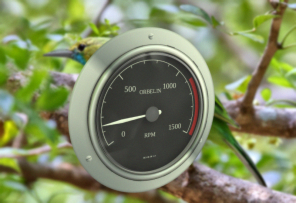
150
